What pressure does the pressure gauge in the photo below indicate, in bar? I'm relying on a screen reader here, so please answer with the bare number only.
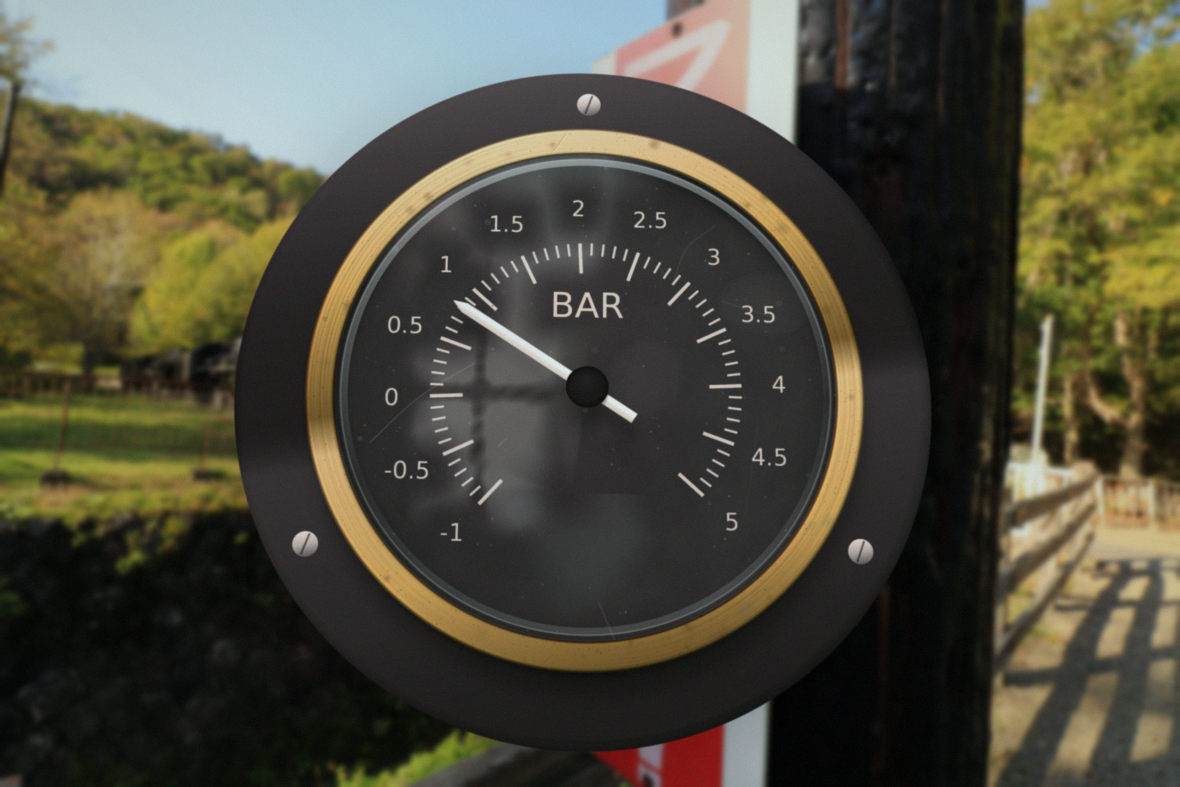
0.8
